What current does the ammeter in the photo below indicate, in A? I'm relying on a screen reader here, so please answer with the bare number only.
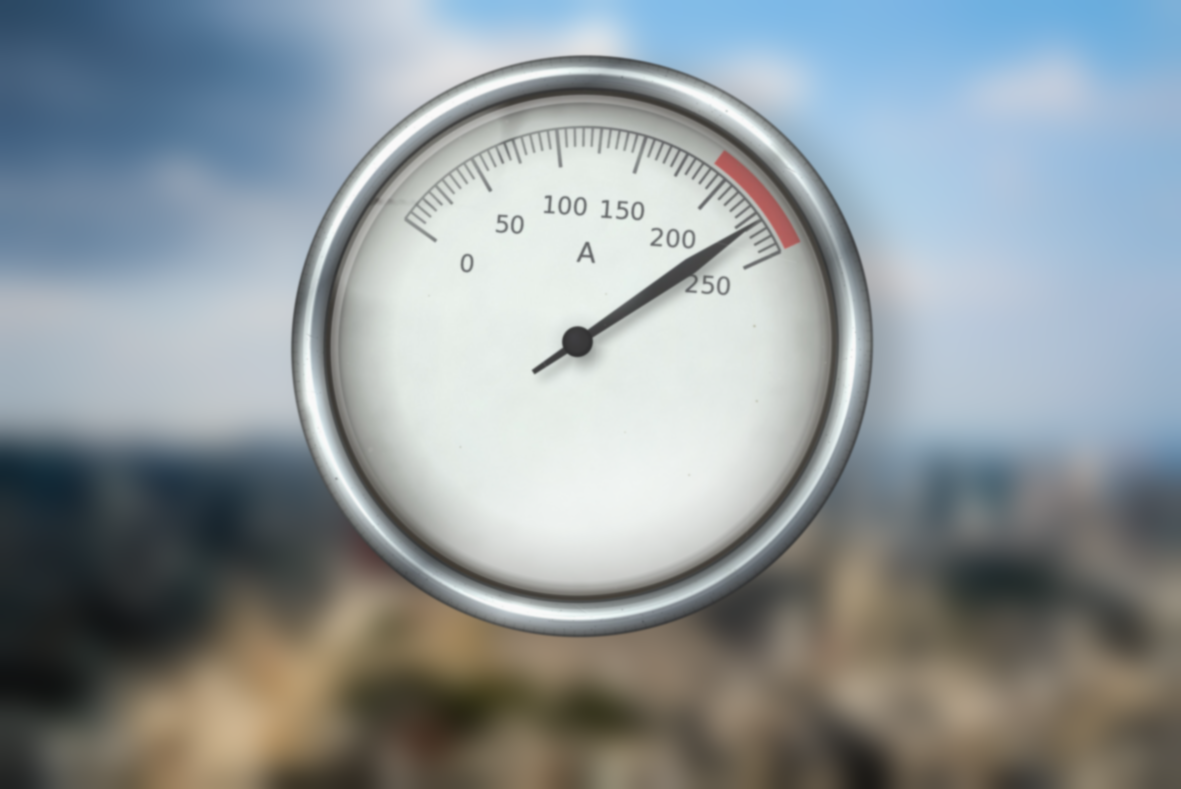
230
